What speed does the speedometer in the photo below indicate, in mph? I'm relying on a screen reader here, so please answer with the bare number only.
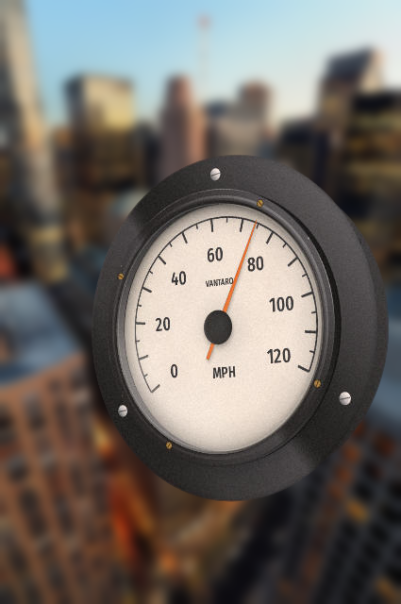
75
